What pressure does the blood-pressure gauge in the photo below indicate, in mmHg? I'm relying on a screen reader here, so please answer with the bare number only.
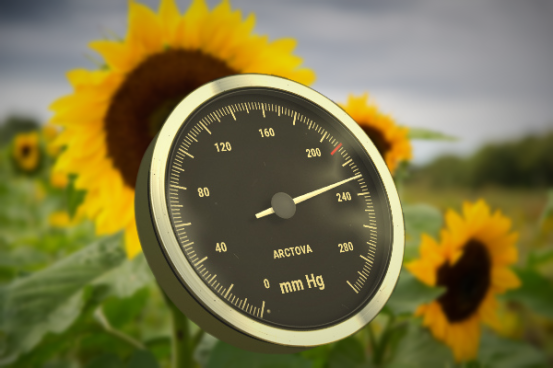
230
